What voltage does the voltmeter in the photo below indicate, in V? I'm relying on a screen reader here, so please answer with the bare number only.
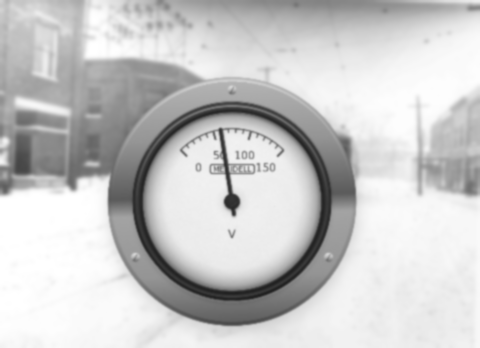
60
